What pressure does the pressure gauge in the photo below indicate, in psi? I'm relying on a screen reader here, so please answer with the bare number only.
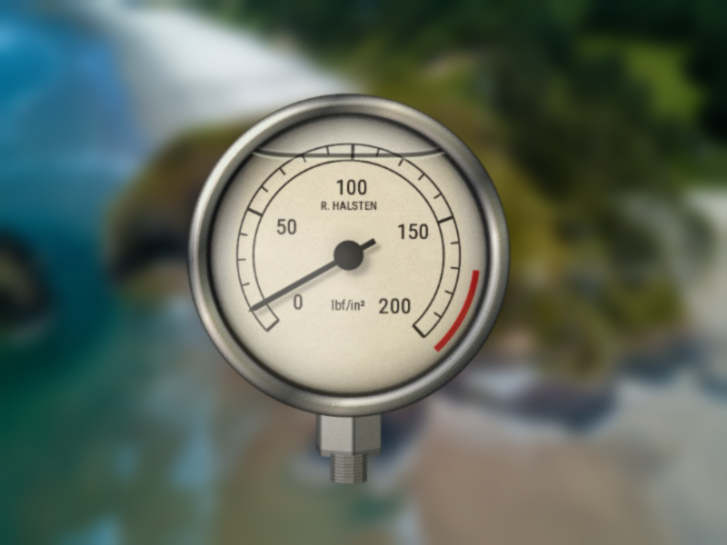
10
